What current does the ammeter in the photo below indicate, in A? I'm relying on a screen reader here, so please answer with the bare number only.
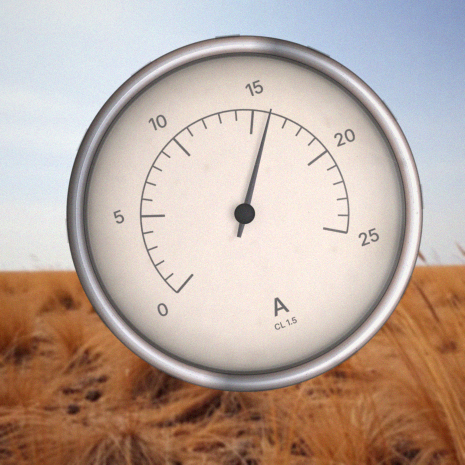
16
